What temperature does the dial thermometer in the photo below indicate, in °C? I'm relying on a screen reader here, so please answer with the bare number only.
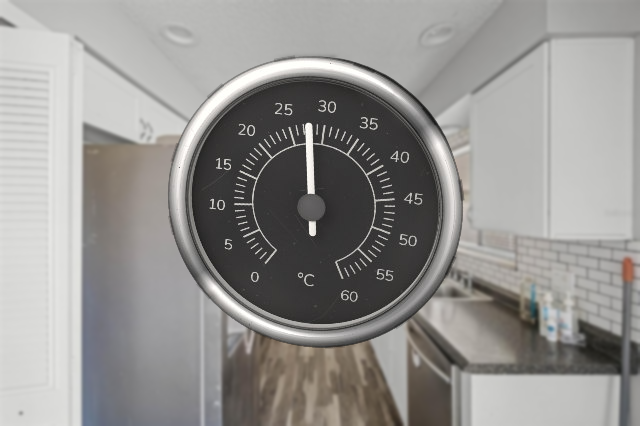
28
